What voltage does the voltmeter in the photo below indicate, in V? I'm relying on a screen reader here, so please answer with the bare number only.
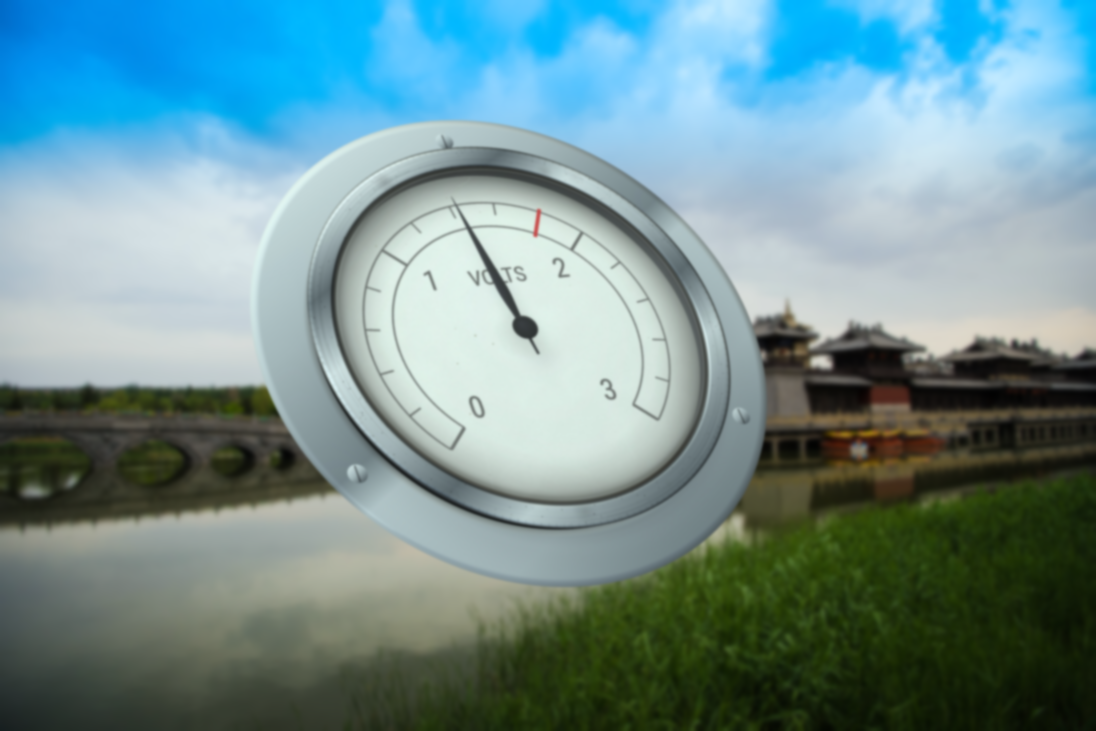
1.4
